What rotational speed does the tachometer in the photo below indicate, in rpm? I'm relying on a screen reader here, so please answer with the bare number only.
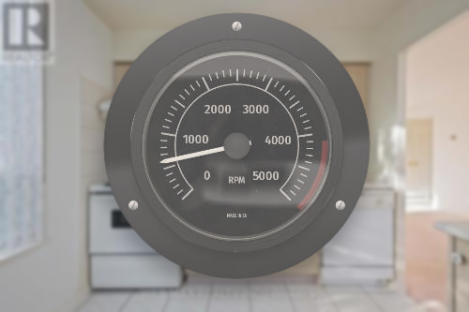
600
